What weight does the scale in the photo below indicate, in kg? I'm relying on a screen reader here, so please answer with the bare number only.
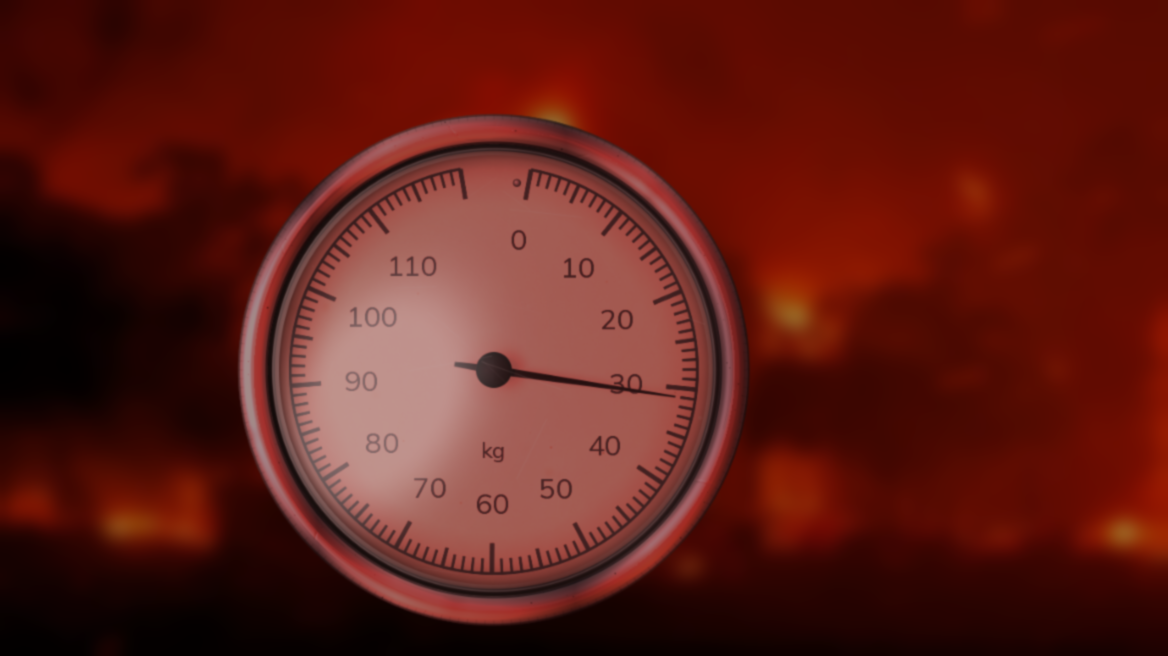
31
